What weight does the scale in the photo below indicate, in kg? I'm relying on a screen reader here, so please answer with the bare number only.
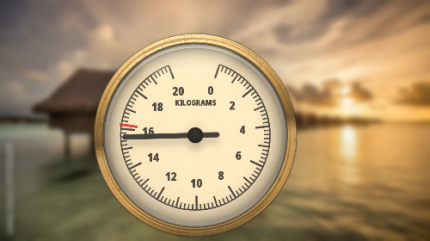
15.6
